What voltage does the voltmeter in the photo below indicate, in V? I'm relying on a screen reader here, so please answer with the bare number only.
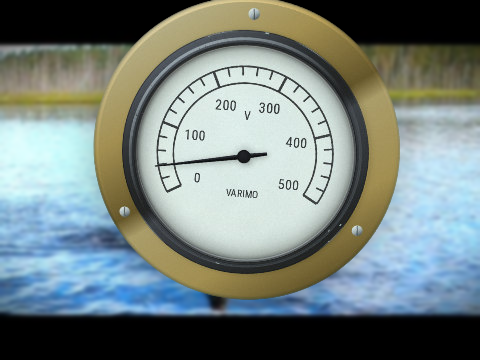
40
